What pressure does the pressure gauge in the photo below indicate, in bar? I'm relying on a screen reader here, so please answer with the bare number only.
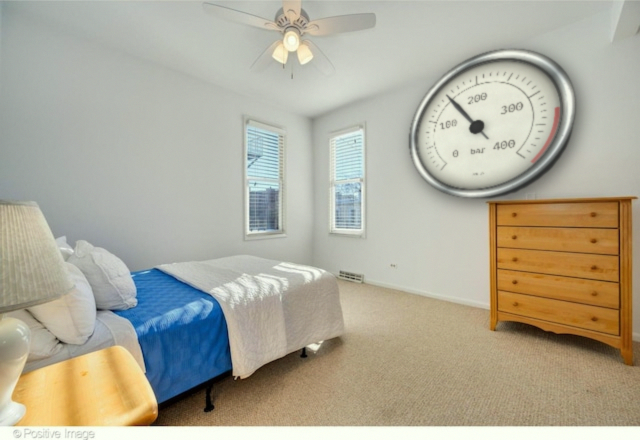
150
